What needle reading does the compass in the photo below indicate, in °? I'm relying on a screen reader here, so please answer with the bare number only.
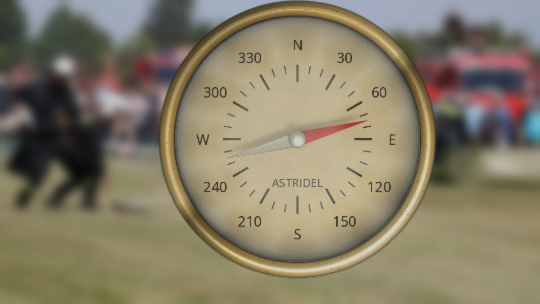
75
